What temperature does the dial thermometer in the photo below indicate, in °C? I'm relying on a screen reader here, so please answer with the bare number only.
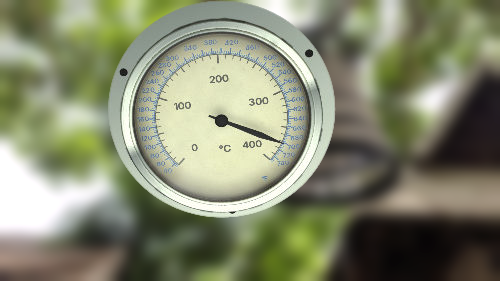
370
